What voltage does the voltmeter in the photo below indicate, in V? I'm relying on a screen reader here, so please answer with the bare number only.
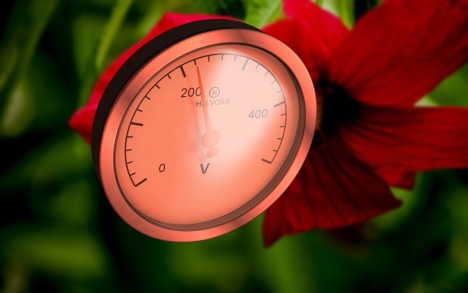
220
